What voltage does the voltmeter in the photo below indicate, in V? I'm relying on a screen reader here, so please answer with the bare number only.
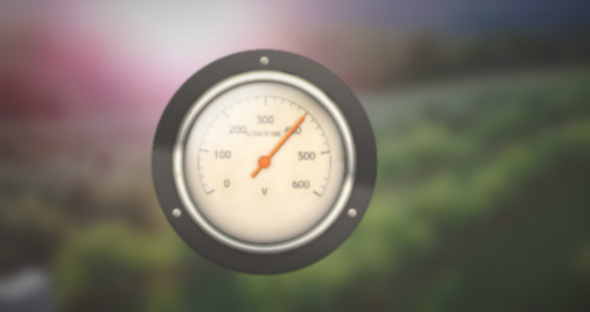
400
